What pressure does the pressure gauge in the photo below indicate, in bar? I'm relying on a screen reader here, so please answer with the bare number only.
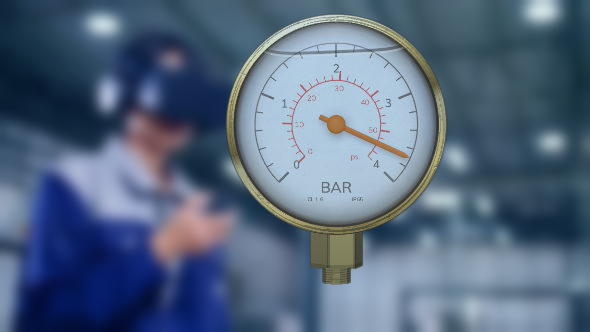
3.7
